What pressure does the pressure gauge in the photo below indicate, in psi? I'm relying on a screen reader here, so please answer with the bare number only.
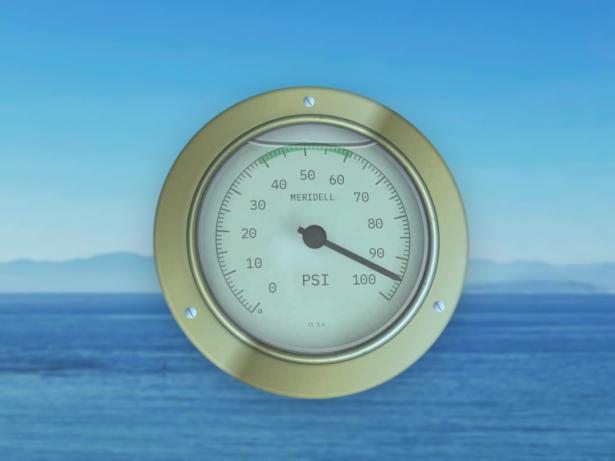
95
